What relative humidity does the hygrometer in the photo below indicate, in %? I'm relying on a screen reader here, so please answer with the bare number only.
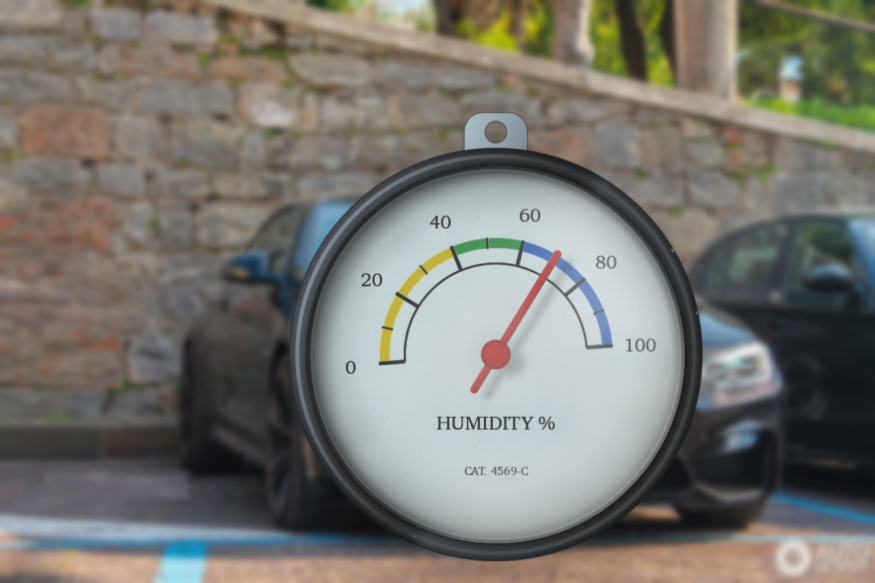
70
